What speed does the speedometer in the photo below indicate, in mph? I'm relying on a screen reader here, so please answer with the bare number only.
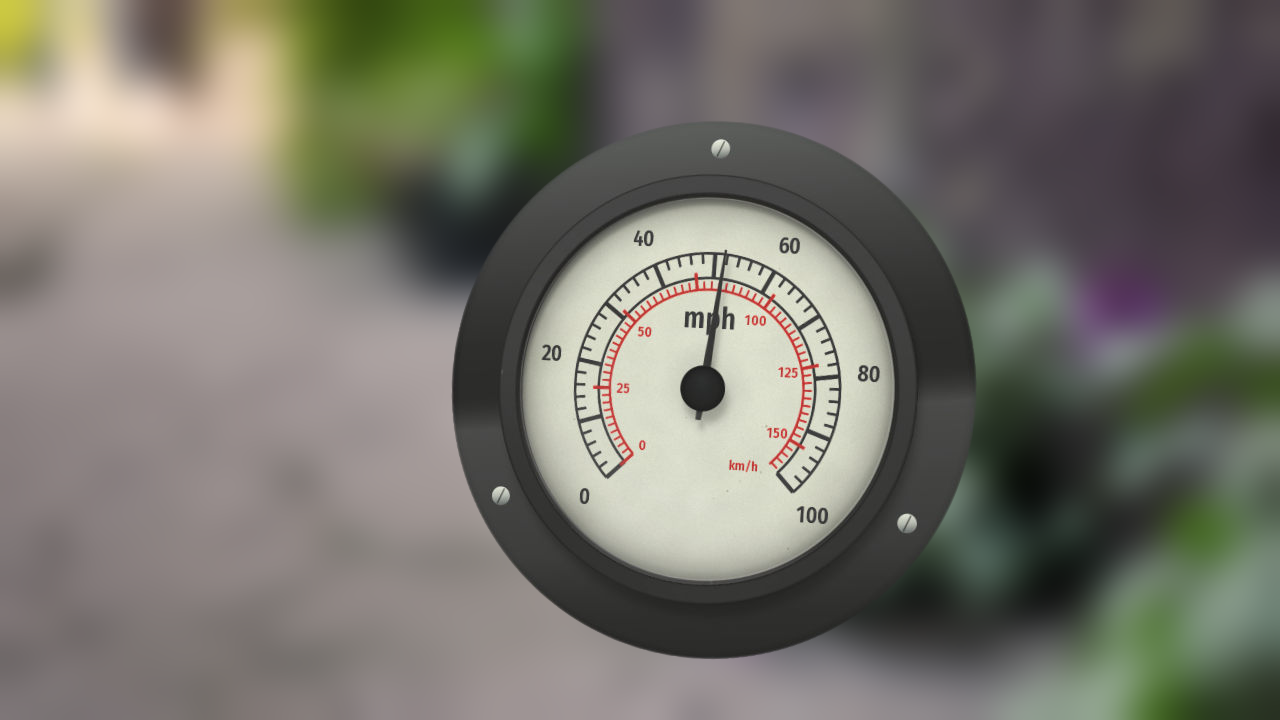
52
